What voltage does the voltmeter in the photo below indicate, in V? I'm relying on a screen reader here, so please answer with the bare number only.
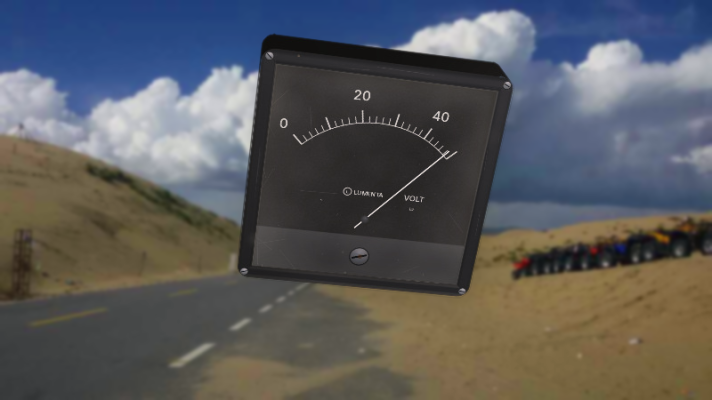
48
